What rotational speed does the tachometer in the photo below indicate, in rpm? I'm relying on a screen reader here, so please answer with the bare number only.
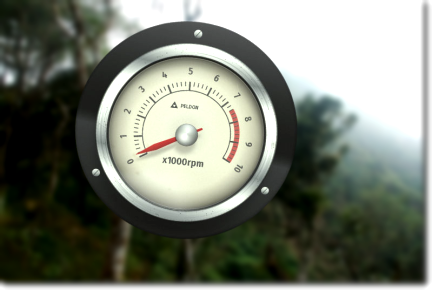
200
